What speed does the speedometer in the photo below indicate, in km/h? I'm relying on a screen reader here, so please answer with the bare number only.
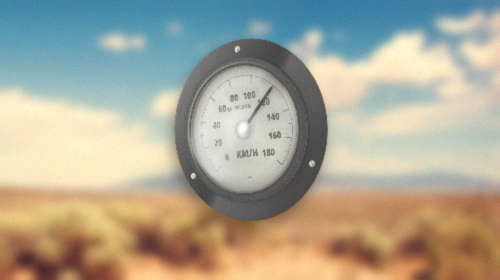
120
